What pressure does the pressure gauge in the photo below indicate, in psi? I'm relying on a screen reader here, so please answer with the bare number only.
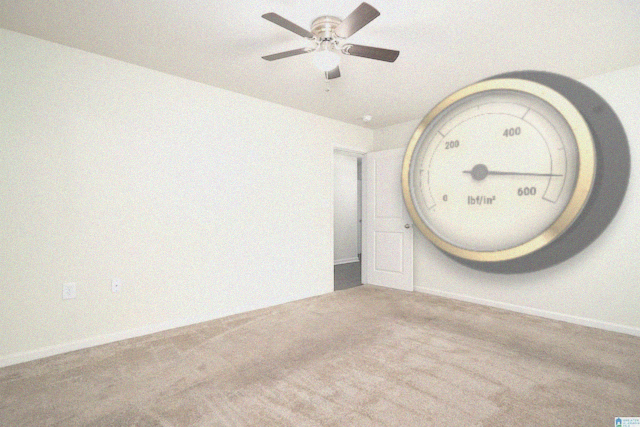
550
